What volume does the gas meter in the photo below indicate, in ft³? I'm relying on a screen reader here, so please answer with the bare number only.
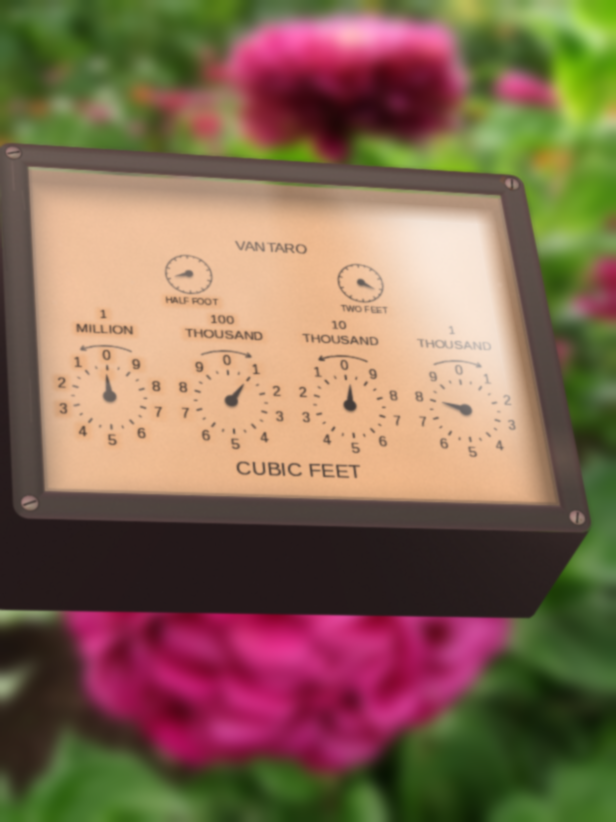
9800
